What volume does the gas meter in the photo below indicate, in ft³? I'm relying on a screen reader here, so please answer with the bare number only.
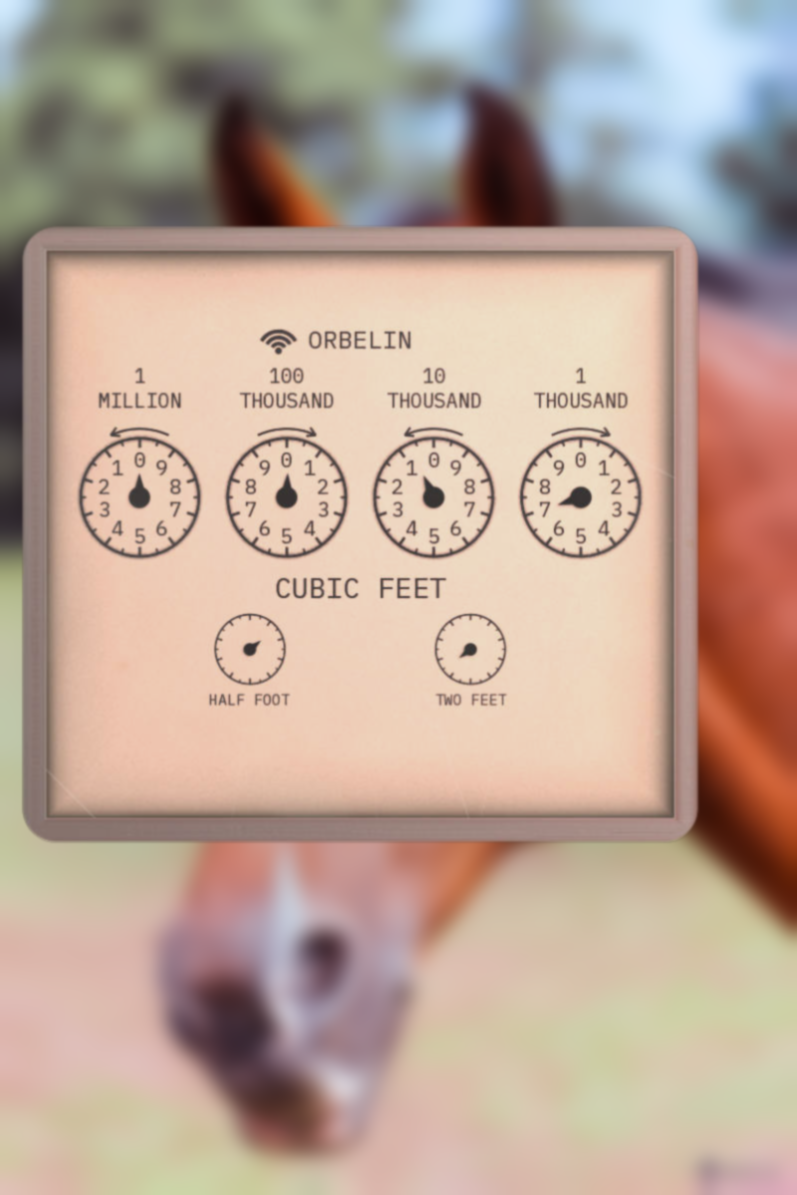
700
